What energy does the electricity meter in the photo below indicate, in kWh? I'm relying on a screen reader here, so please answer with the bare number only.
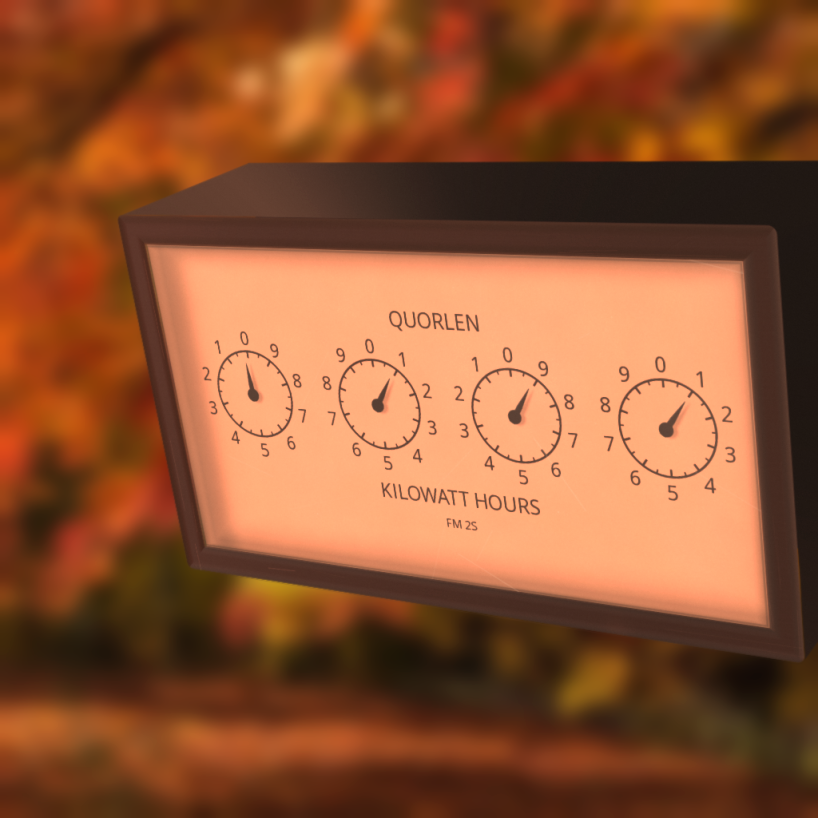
91
